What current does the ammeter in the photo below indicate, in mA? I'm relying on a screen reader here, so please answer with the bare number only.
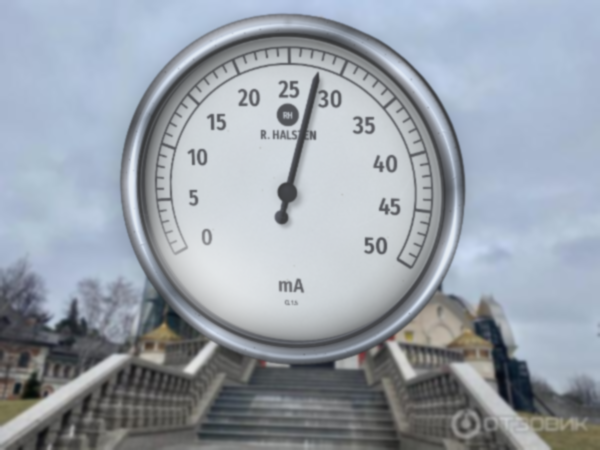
28
